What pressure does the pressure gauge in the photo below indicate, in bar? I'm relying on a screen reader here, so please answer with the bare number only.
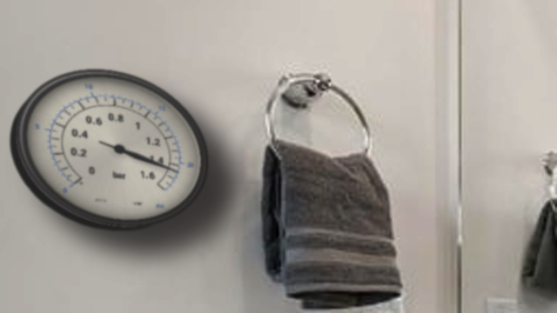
1.45
